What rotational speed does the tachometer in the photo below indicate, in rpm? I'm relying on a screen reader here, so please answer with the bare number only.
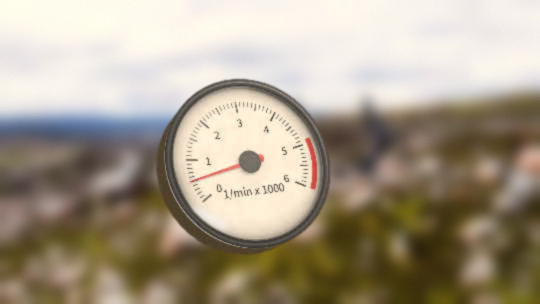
500
